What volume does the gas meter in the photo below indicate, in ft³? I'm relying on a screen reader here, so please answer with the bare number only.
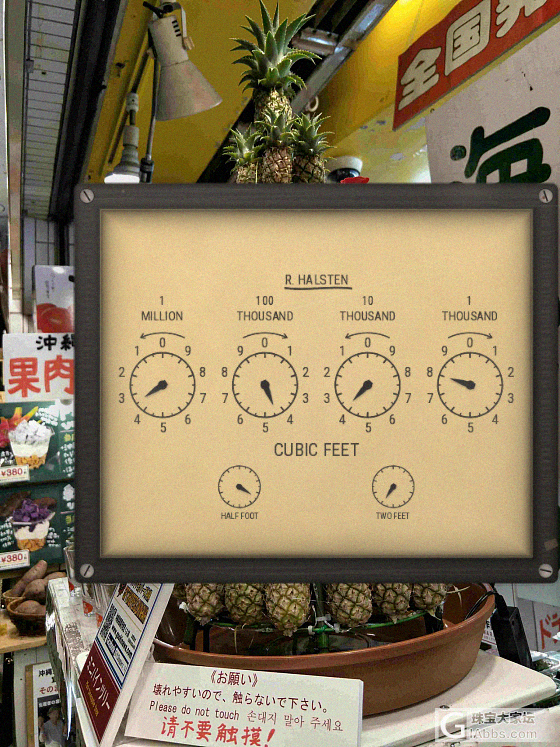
343800
